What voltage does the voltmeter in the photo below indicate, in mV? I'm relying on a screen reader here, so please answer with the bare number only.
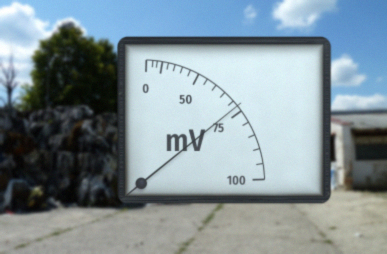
72.5
